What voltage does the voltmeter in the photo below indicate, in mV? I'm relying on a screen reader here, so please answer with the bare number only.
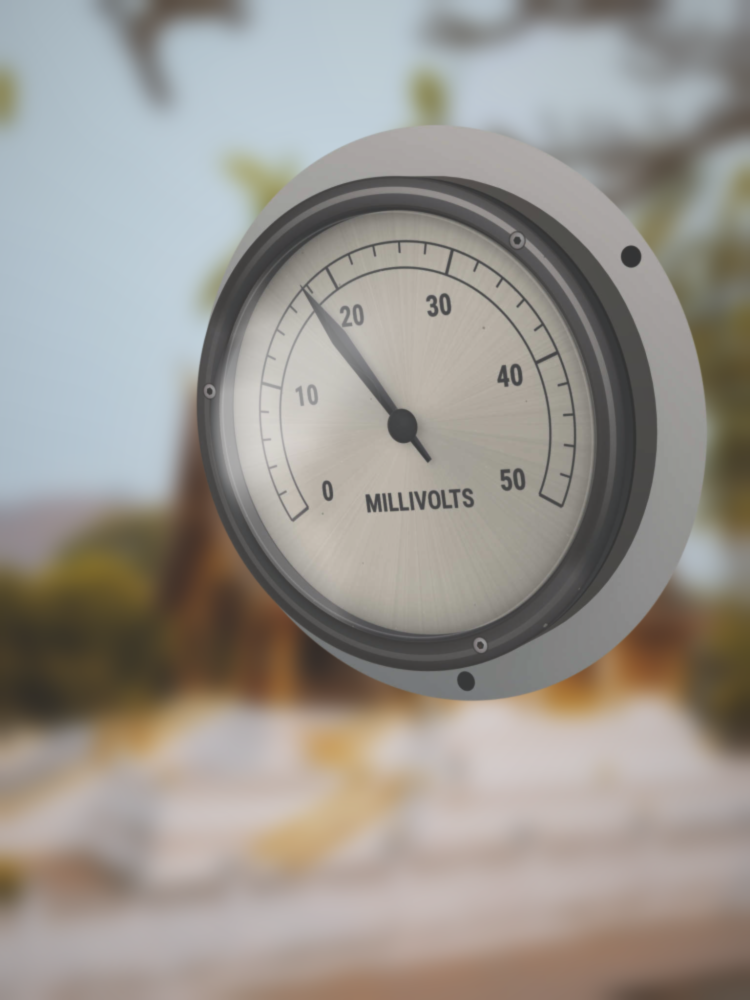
18
